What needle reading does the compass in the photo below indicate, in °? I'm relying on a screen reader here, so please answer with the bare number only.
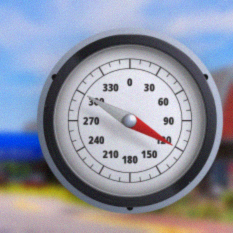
120
